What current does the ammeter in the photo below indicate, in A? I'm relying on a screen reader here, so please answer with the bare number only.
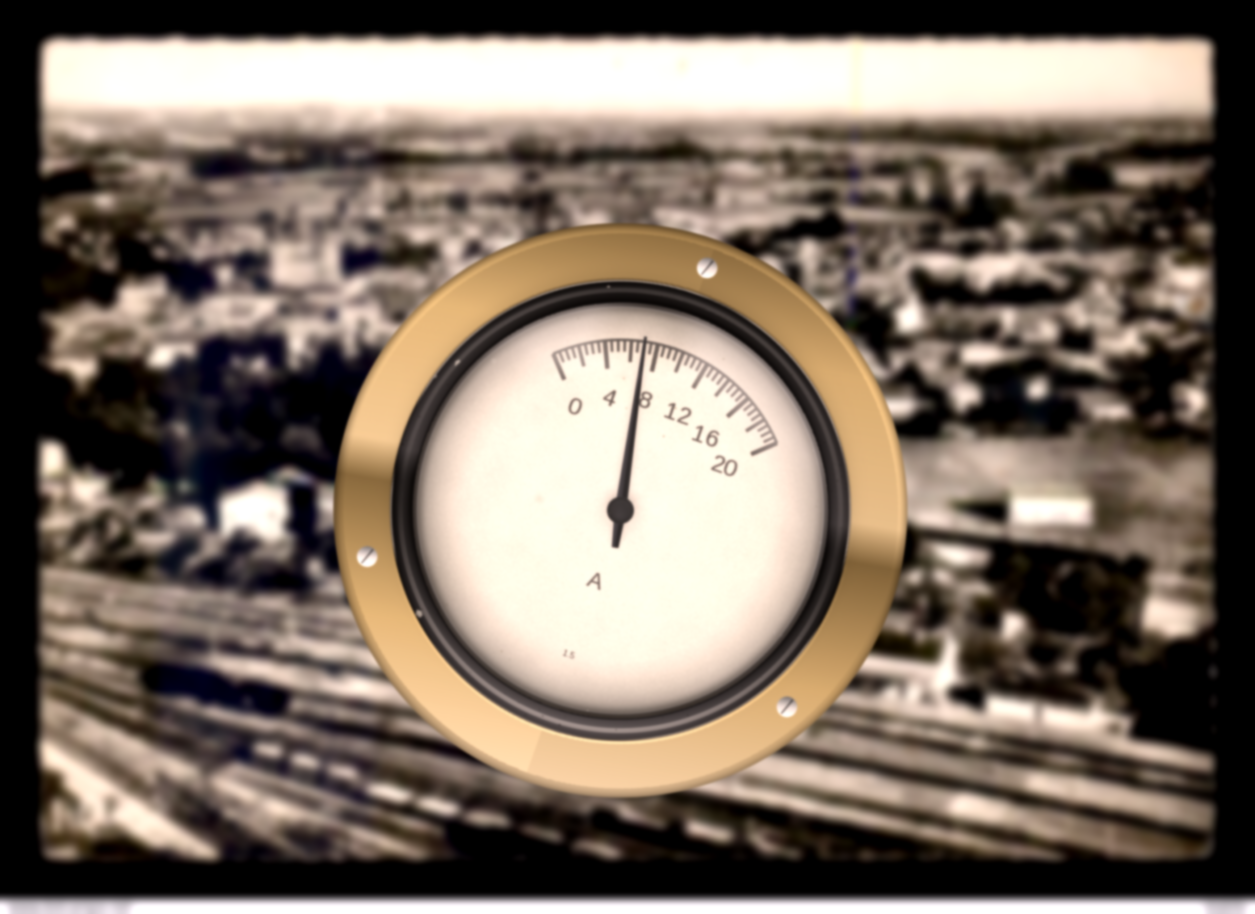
7
